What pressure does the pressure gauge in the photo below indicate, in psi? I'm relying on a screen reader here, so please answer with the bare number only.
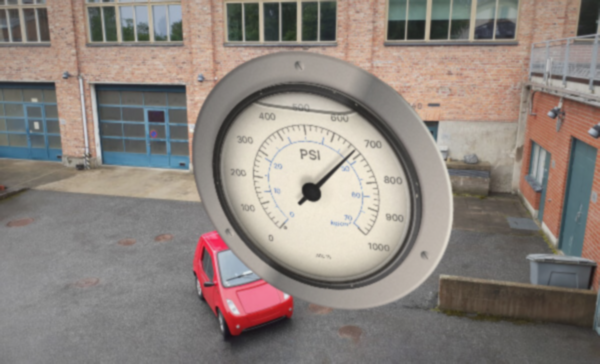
680
